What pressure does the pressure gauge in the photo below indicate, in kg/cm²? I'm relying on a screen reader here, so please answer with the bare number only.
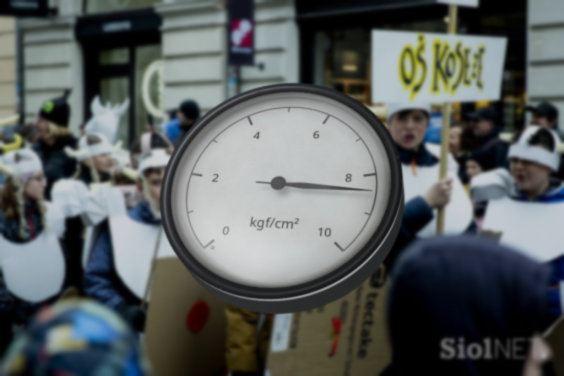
8.5
